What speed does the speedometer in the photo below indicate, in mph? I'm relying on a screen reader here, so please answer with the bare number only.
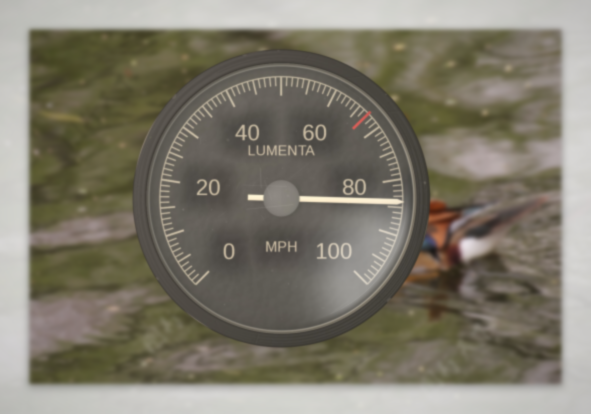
84
